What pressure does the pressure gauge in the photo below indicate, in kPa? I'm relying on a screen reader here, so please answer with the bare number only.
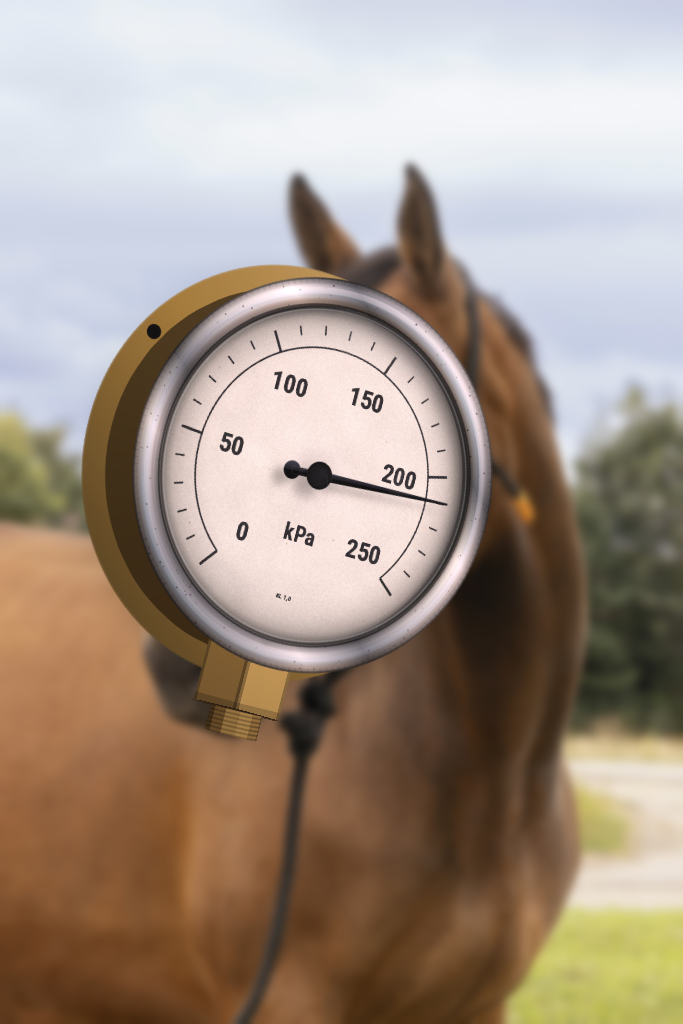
210
